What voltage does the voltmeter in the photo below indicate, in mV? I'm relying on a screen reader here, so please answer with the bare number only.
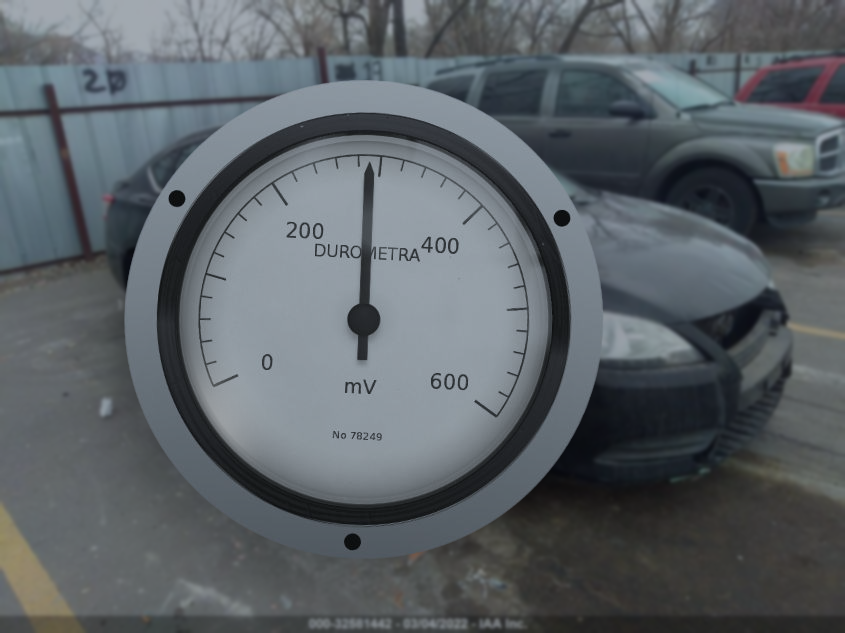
290
